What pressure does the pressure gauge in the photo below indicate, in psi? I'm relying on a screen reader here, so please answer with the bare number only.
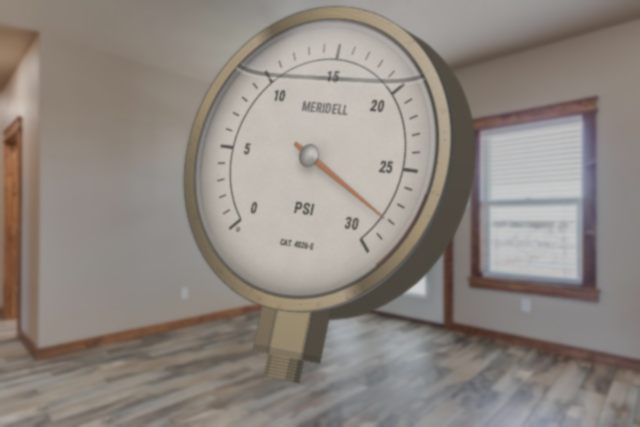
28
